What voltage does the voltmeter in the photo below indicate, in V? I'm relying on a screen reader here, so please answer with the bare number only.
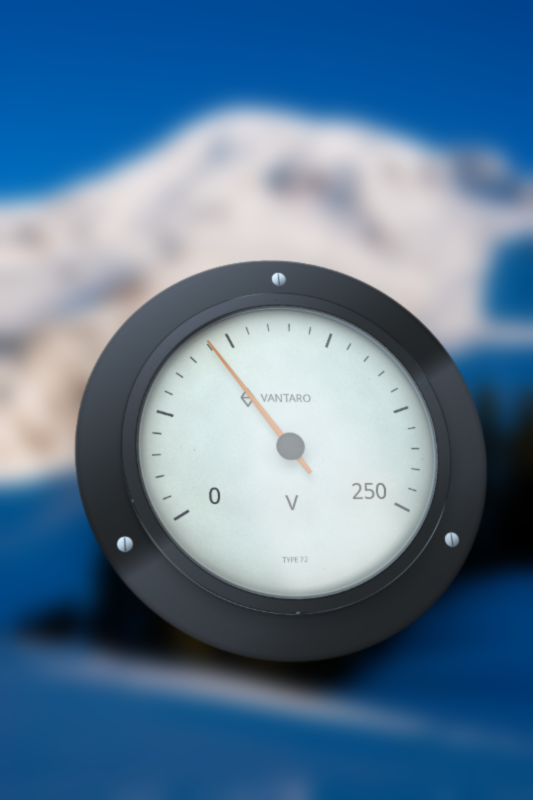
90
